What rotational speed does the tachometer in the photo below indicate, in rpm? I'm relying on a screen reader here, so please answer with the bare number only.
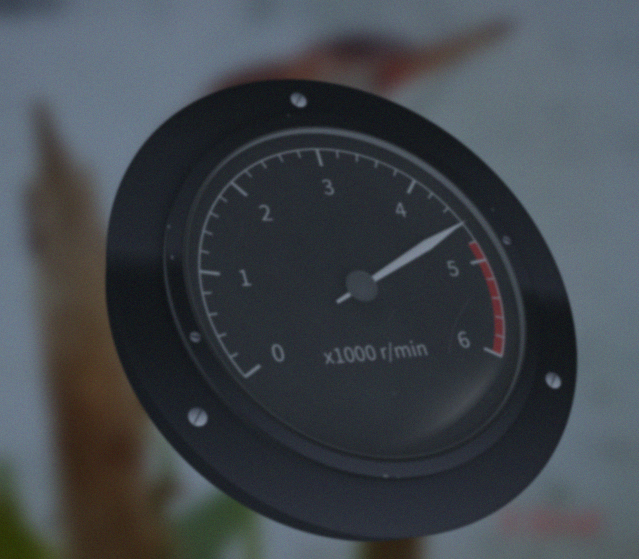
4600
